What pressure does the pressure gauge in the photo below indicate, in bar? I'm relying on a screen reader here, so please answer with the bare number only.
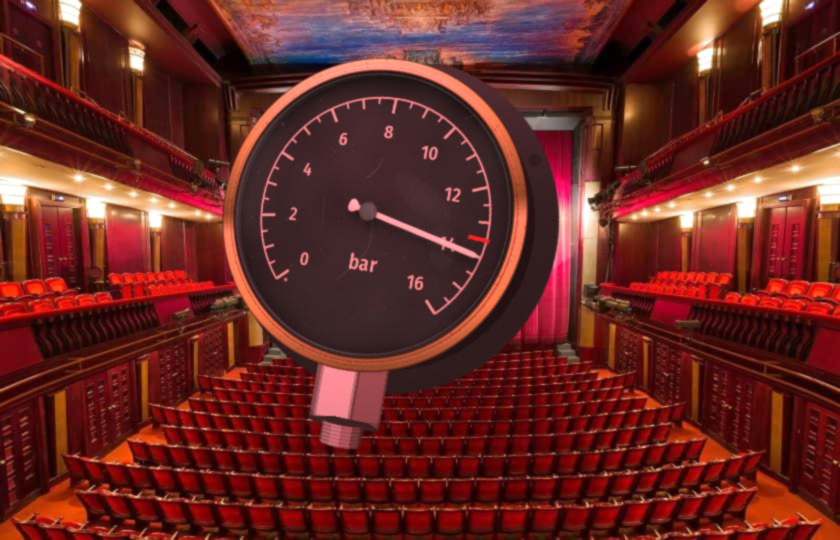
14
